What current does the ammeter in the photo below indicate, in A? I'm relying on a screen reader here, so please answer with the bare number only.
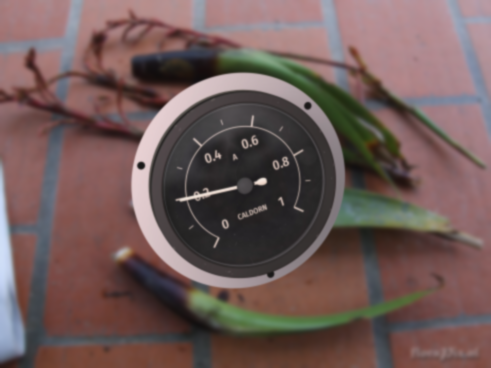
0.2
